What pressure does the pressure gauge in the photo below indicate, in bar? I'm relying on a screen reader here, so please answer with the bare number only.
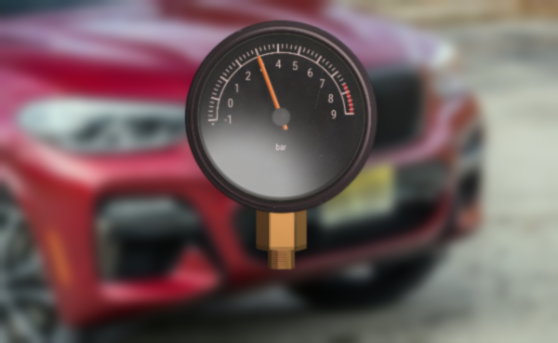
3
